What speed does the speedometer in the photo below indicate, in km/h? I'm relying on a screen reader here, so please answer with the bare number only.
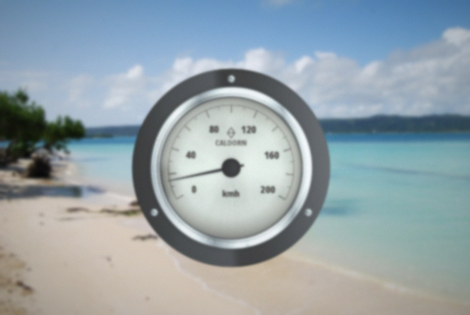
15
